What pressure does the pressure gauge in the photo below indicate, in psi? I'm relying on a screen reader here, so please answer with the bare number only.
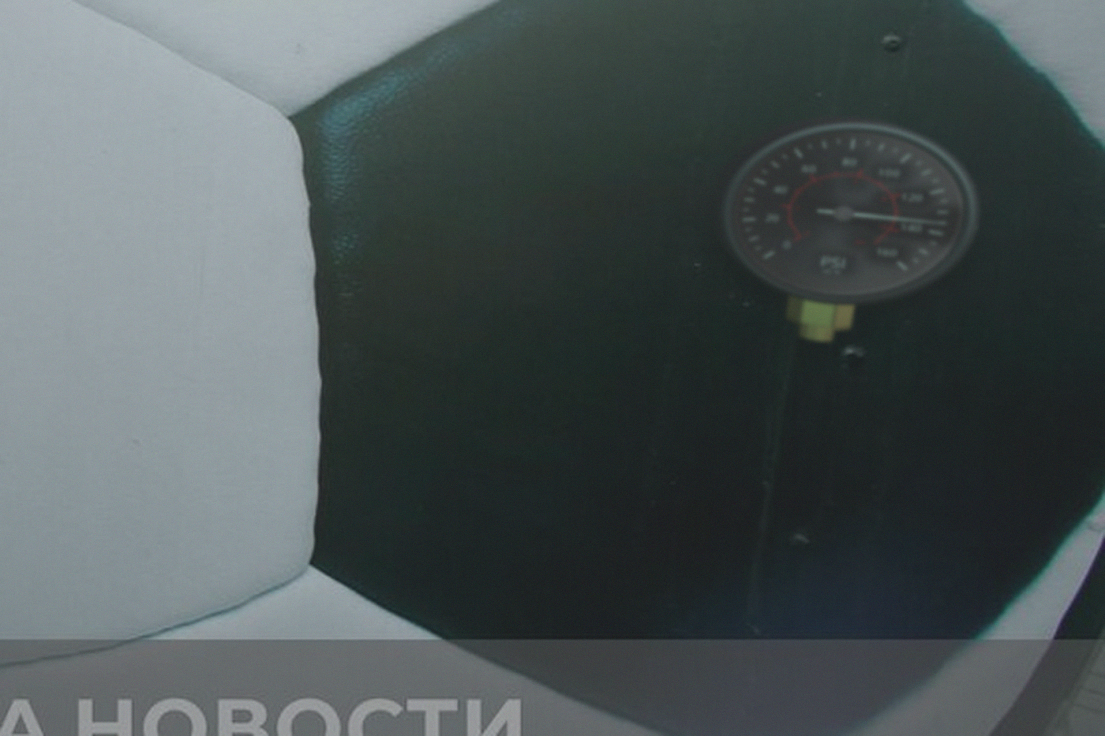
135
